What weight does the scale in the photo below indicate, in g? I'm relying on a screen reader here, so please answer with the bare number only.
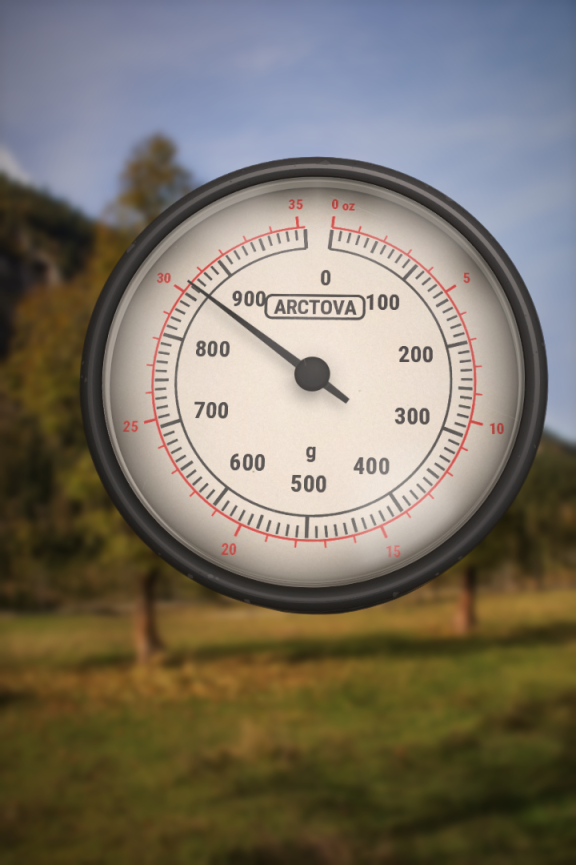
860
